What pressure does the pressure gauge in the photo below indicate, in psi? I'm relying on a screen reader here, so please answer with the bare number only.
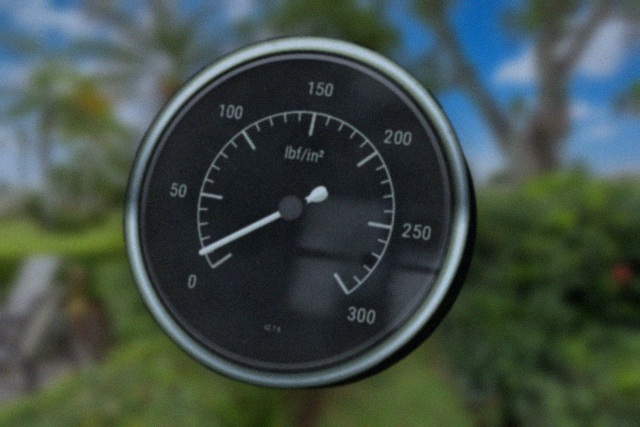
10
